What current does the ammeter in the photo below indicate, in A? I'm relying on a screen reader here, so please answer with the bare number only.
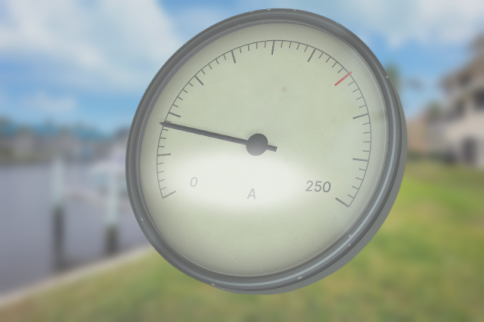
42.5
